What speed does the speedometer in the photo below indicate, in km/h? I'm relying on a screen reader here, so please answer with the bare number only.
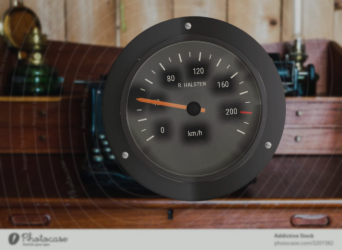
40
